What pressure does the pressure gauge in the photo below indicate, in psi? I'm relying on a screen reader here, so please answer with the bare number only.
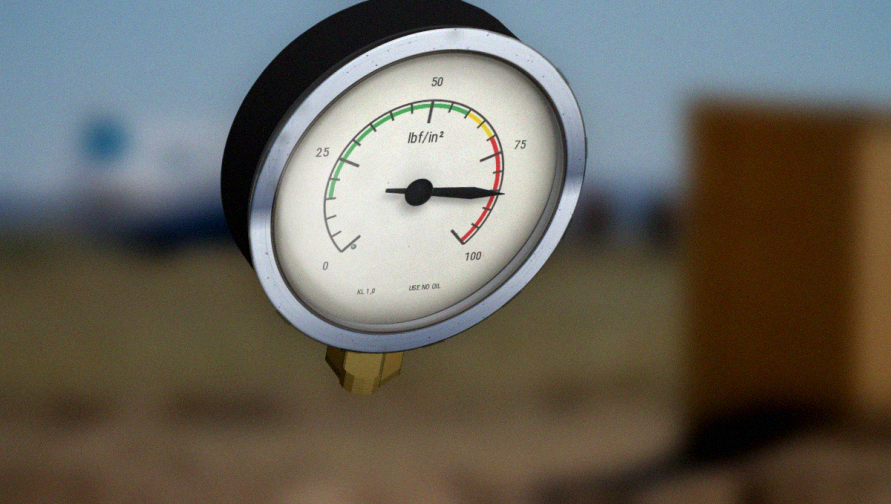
85
